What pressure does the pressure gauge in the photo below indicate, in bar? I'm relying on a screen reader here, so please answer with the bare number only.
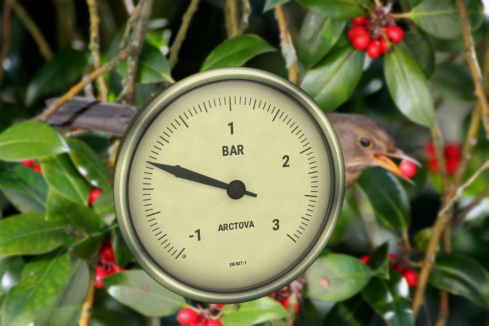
0
